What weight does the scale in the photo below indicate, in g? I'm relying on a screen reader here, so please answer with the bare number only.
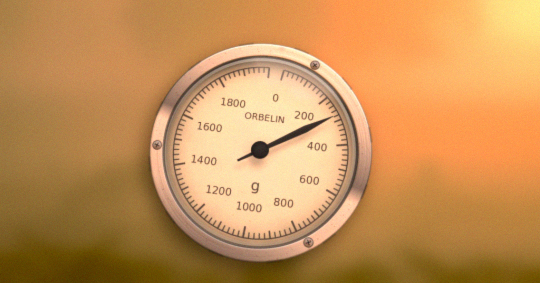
280
